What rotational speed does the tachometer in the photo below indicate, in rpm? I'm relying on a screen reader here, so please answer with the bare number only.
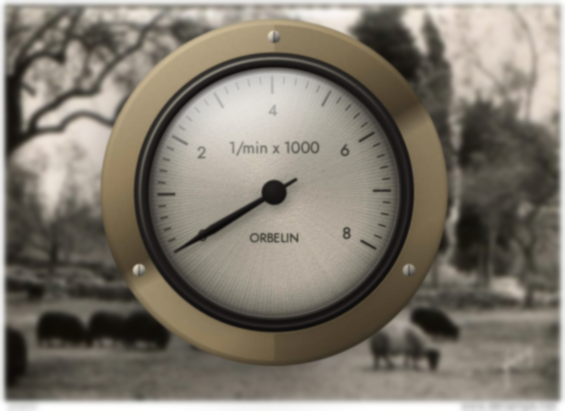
0
